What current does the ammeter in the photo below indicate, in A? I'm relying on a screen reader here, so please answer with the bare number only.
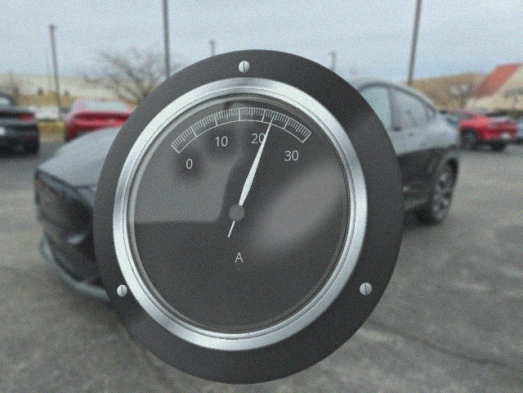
22.5
